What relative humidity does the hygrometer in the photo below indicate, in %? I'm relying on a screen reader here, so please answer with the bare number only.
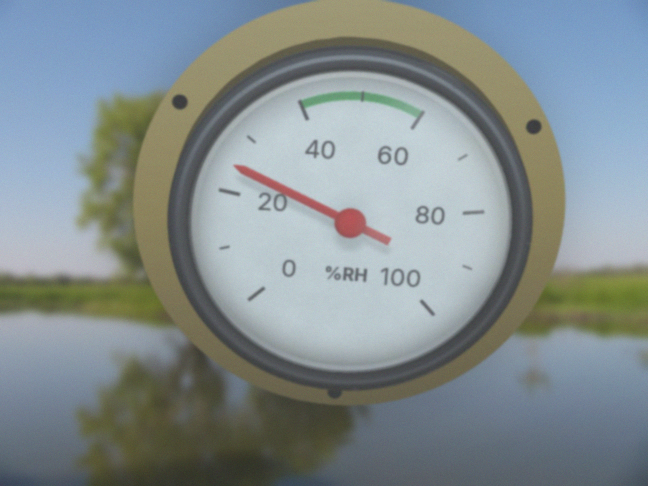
25
